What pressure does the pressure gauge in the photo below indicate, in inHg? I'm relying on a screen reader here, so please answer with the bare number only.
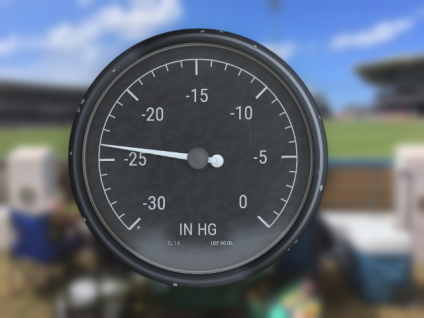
-24
